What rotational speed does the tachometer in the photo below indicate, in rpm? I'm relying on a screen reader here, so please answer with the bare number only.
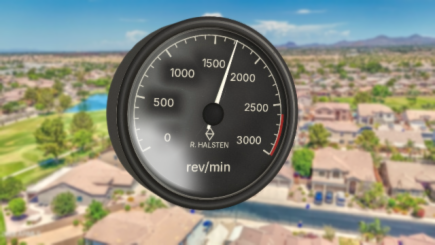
1700
